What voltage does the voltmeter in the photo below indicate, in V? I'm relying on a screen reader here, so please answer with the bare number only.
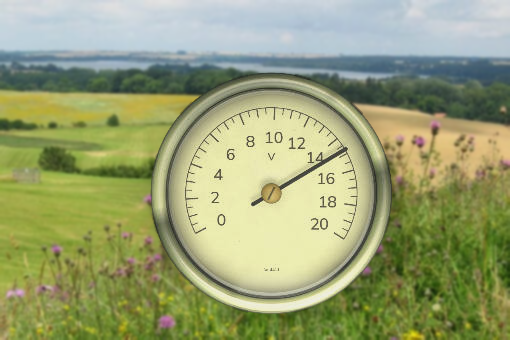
14.75
